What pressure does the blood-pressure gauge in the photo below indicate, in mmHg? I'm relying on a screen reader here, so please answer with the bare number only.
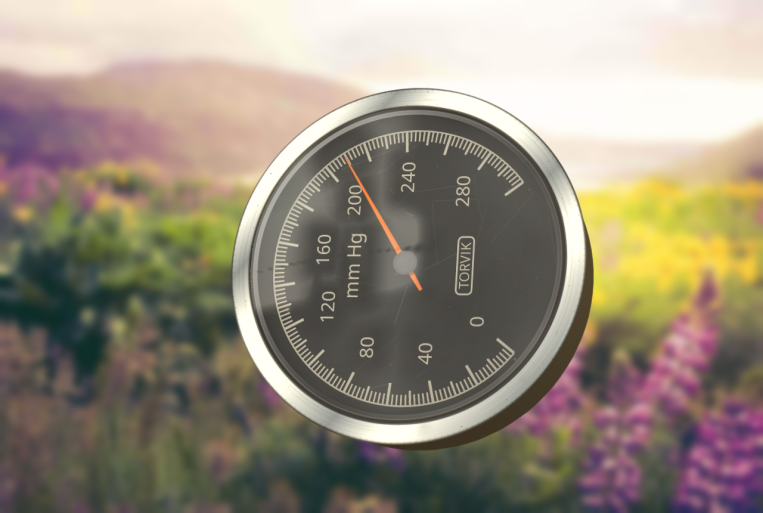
210
